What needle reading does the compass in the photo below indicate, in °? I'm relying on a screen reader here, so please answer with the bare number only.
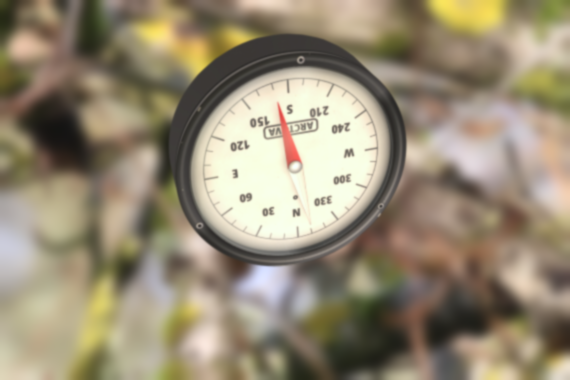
170
